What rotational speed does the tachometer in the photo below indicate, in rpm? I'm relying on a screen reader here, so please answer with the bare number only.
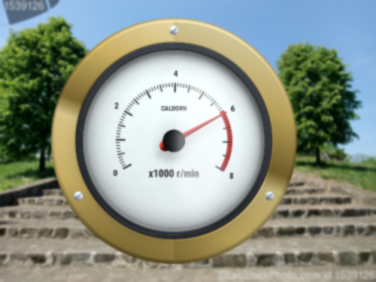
6000
